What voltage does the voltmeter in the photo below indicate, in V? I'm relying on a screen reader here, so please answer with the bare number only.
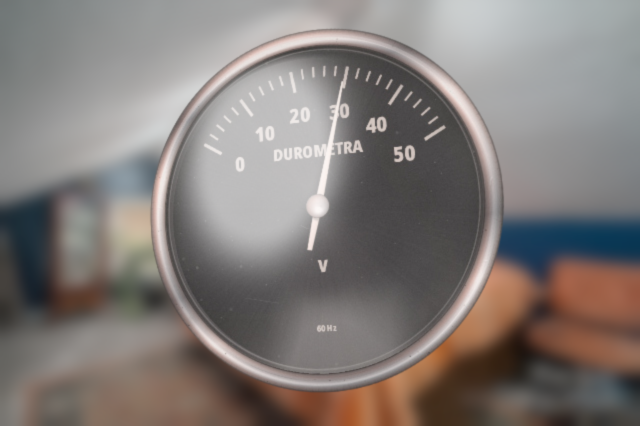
30
